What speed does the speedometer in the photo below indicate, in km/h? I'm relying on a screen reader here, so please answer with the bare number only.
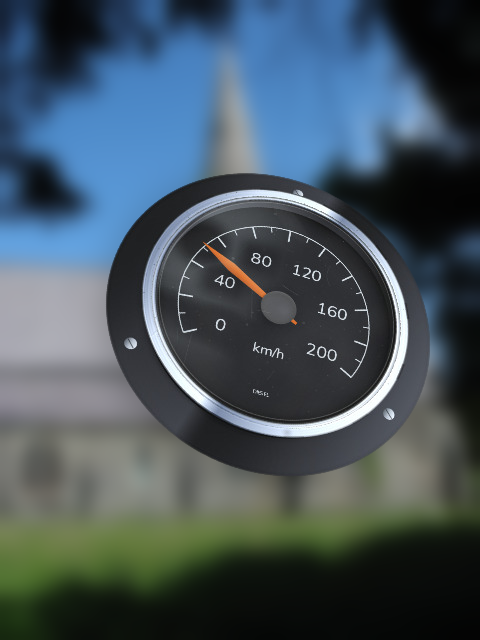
50
